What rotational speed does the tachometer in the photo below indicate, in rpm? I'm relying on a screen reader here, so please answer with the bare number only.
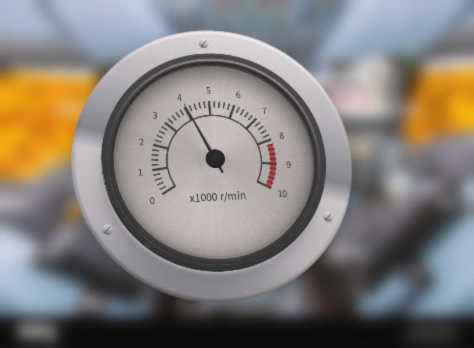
4000
